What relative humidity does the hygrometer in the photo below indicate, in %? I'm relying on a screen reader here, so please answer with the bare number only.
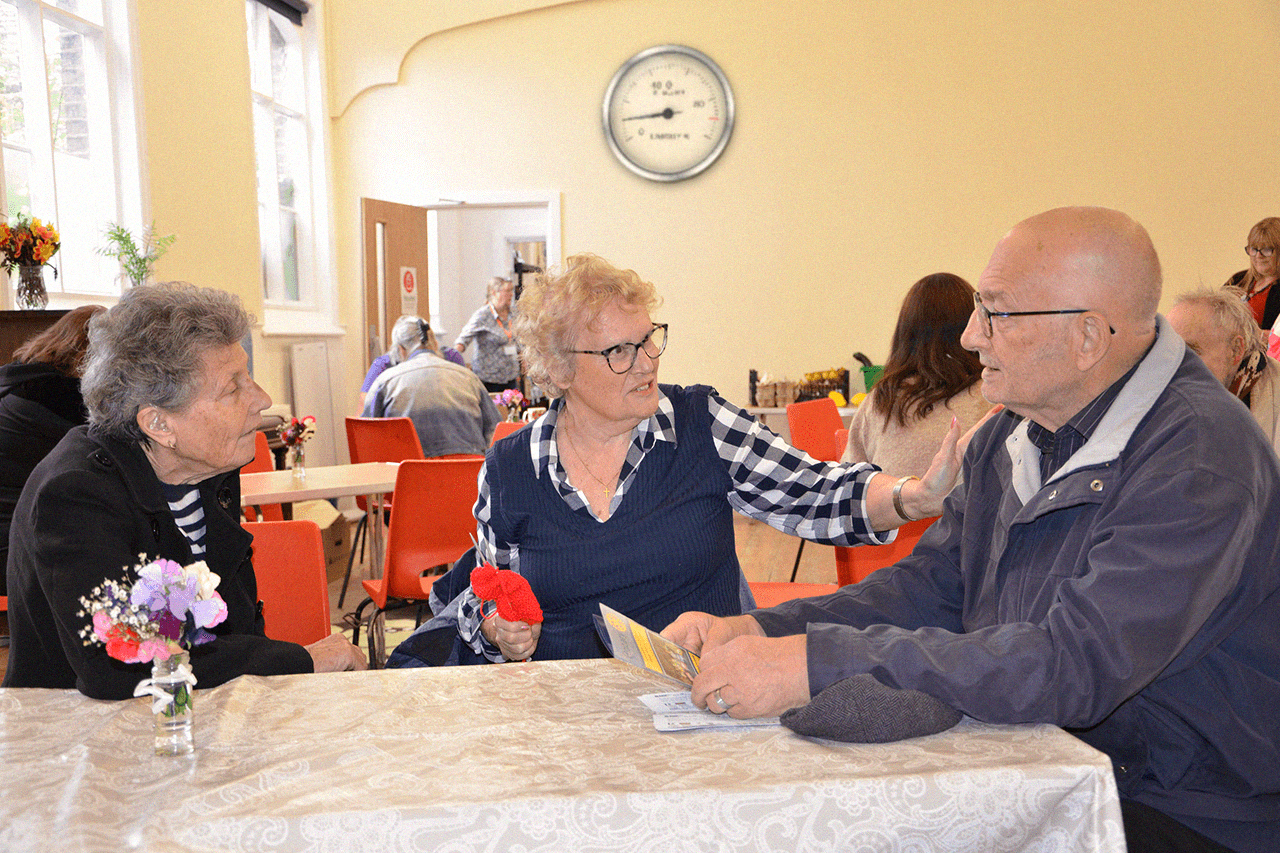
10
